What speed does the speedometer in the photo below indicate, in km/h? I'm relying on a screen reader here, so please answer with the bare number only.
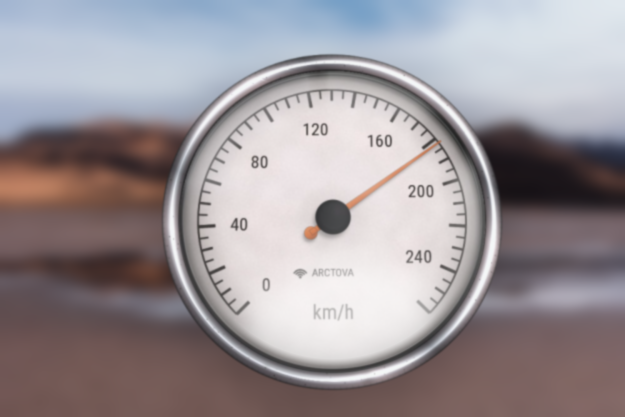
182.5
